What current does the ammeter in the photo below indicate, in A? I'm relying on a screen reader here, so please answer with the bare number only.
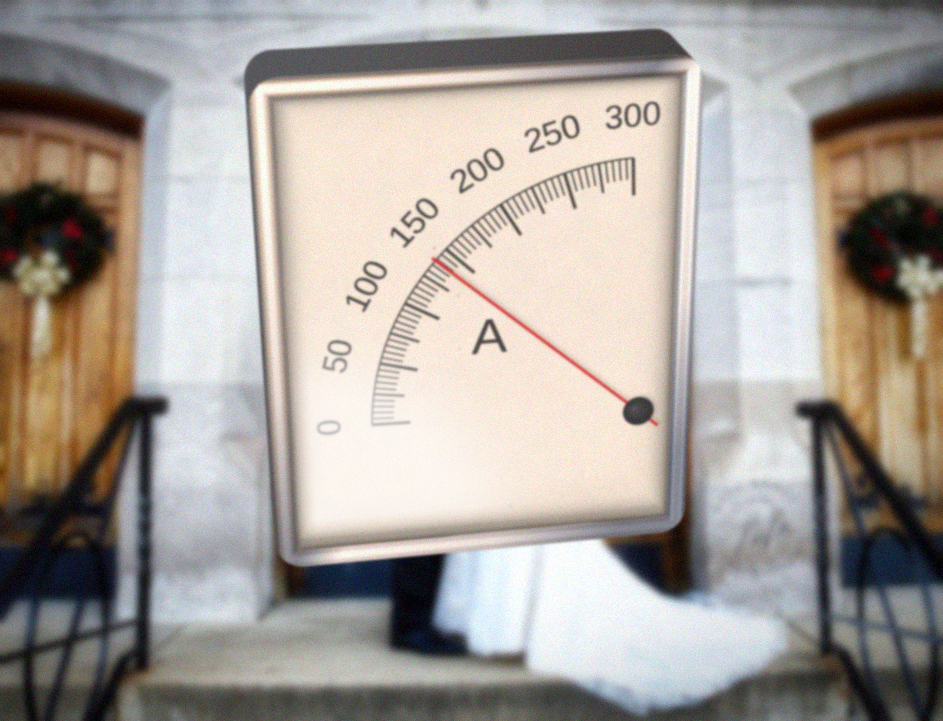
140
